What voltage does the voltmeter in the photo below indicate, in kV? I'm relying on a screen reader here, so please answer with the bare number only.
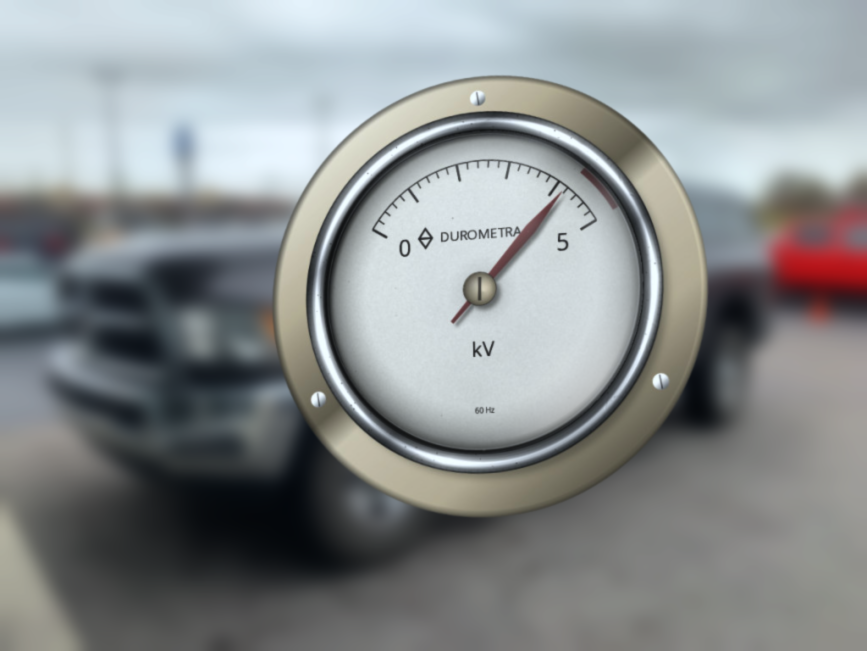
4.2
